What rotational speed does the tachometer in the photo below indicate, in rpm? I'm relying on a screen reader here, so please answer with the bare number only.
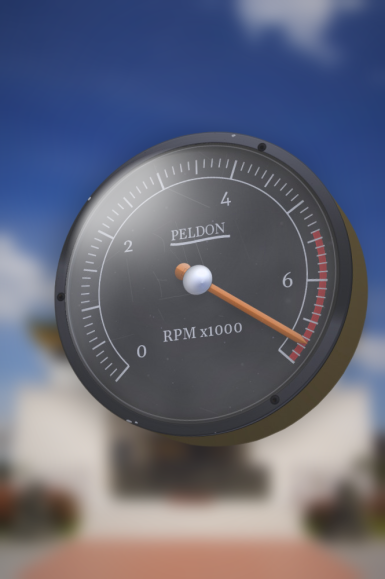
6750
